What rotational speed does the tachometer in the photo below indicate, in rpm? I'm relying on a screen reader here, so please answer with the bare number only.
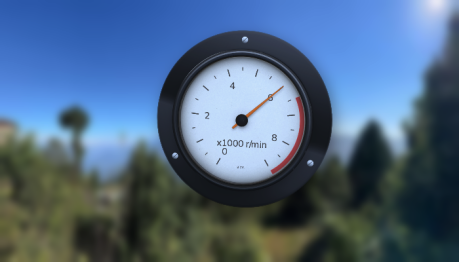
6000
